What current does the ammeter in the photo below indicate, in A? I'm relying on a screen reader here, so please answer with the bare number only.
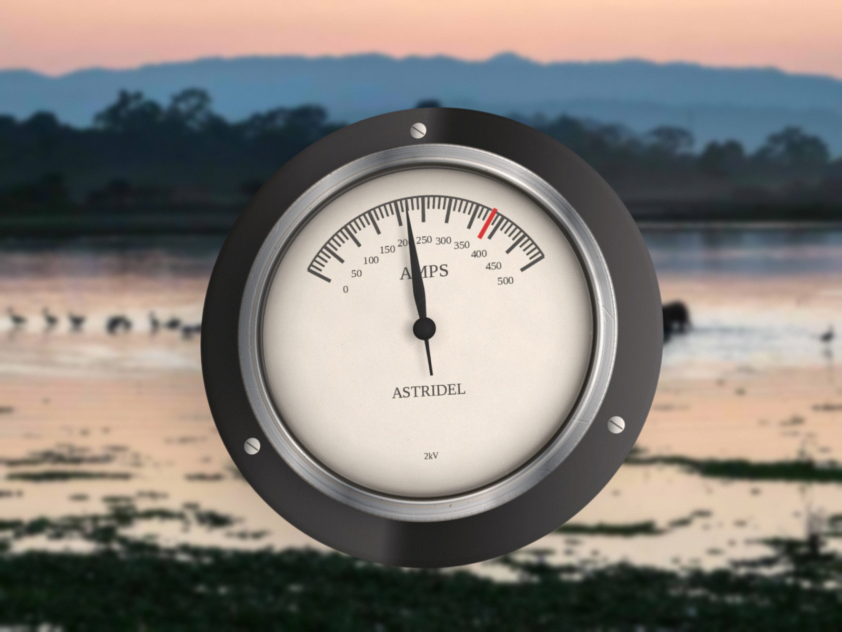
220
